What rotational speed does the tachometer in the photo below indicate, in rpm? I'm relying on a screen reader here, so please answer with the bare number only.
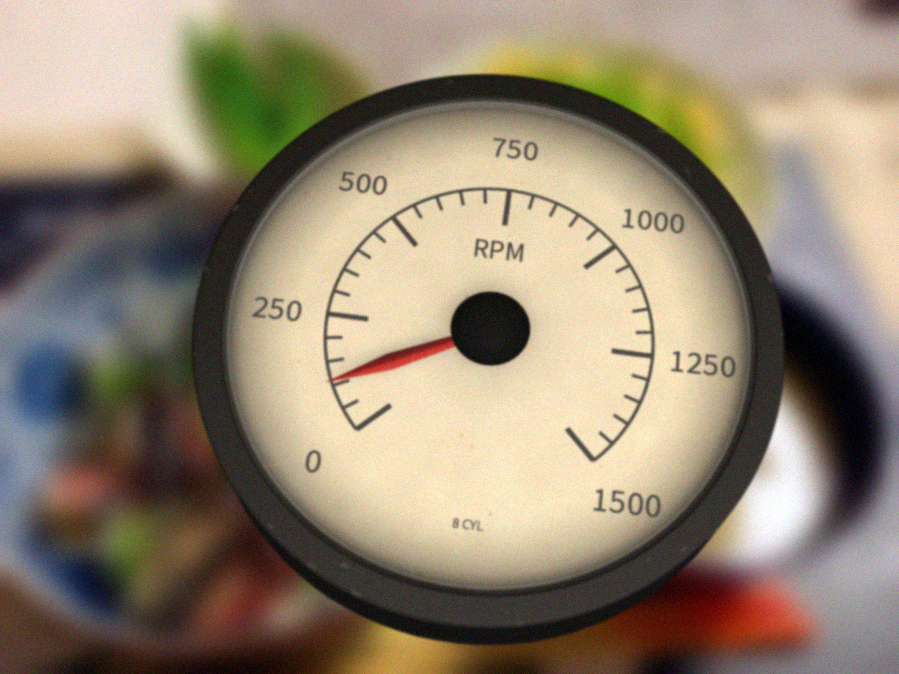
100
